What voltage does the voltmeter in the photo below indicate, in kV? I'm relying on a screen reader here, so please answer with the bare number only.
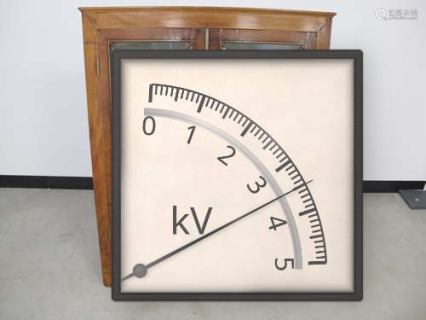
3.5
